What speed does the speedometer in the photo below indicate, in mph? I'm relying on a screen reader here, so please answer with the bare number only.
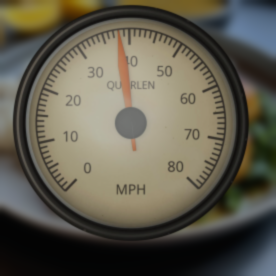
38
